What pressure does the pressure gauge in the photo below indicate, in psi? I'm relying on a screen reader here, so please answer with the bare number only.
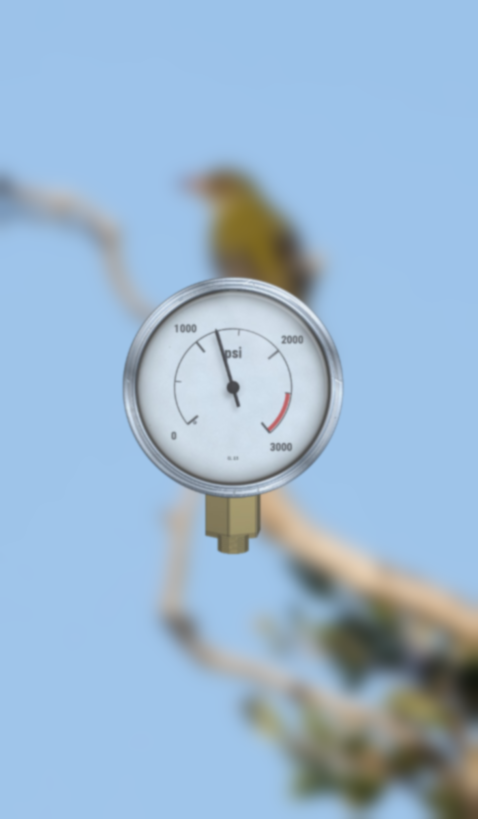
1250
